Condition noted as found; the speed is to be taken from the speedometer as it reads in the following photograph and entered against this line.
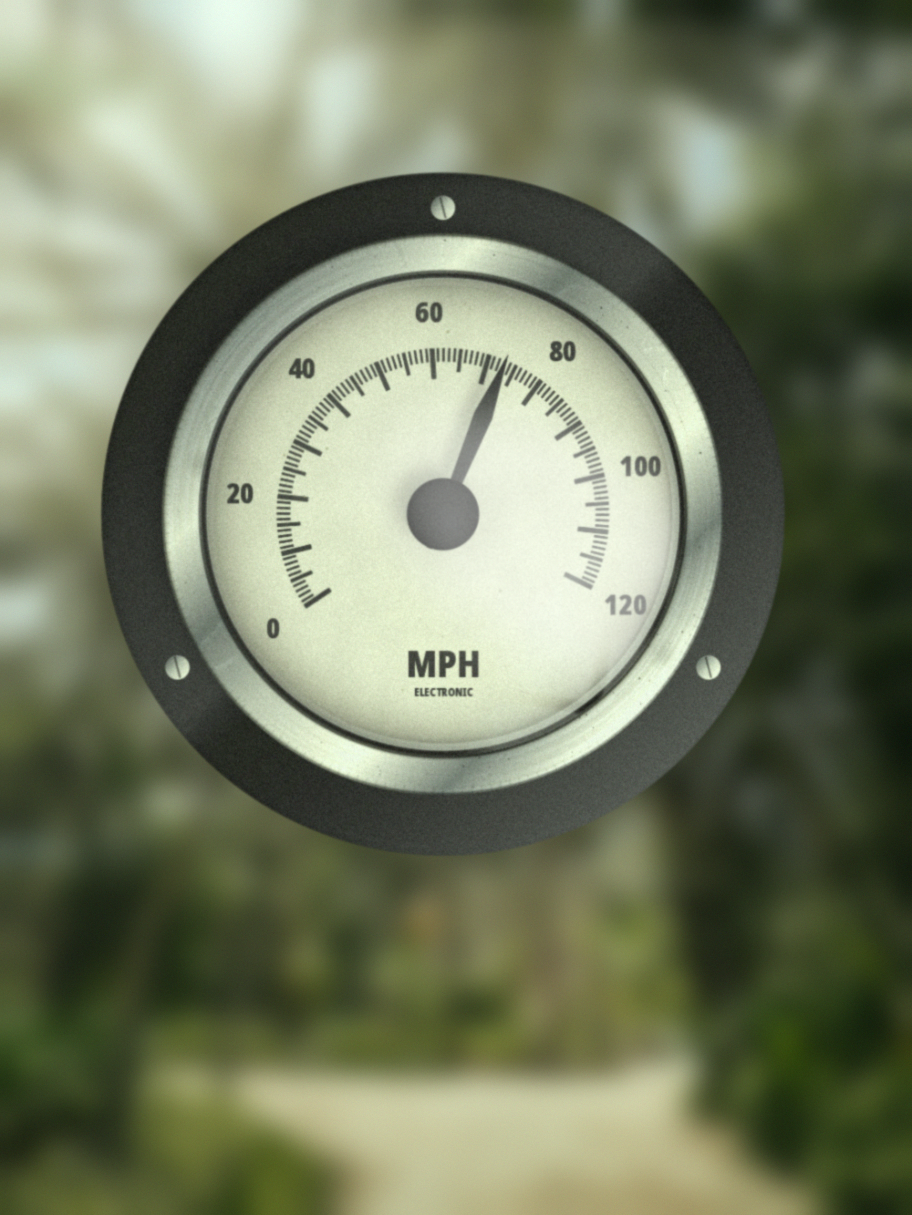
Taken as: 73 mph
